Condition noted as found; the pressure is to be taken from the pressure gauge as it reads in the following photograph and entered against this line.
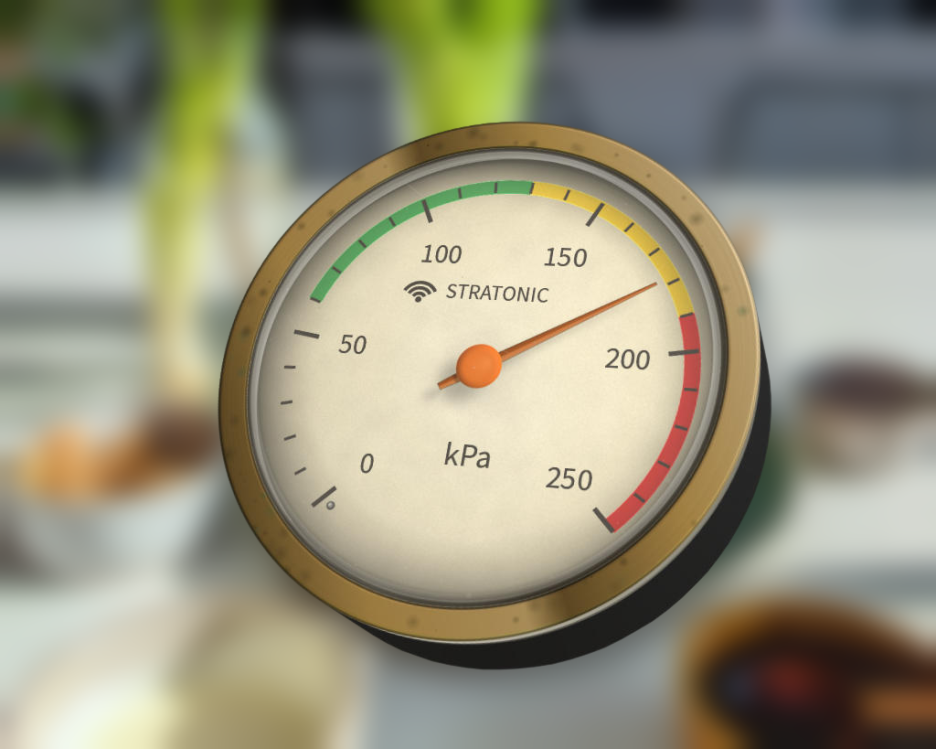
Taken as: 180 kPa
